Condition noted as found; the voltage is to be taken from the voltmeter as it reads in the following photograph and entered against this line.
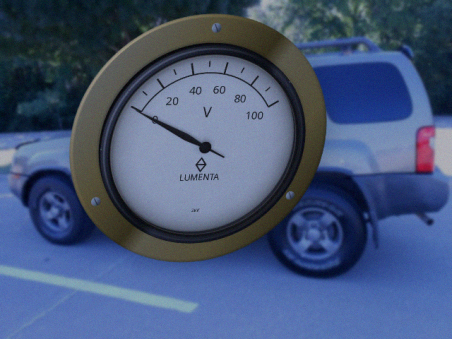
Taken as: 0 V
